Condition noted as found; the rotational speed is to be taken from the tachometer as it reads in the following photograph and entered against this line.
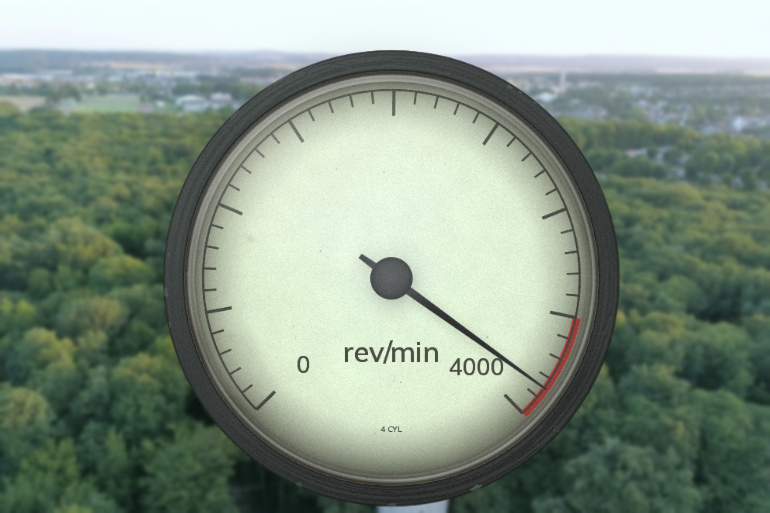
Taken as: 3850 rpm
